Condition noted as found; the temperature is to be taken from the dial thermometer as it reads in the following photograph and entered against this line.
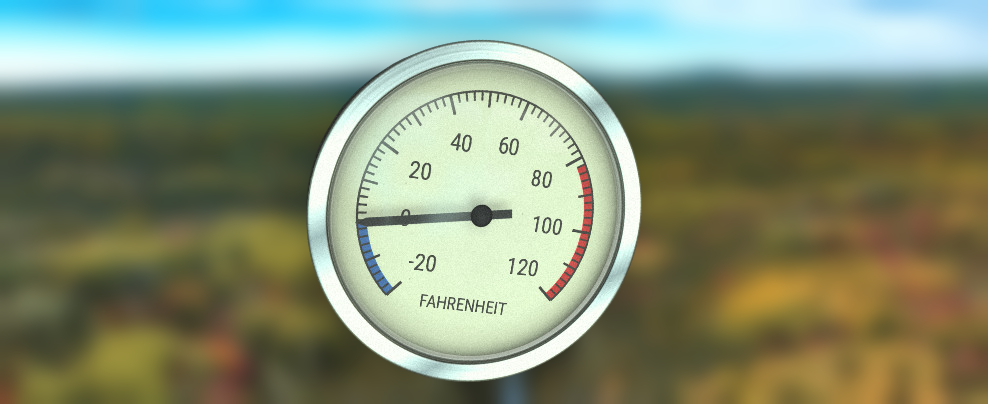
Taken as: 0 °F
